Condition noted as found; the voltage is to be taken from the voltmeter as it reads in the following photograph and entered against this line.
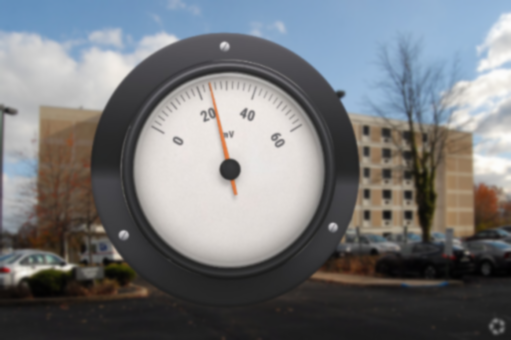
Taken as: 24 mV
